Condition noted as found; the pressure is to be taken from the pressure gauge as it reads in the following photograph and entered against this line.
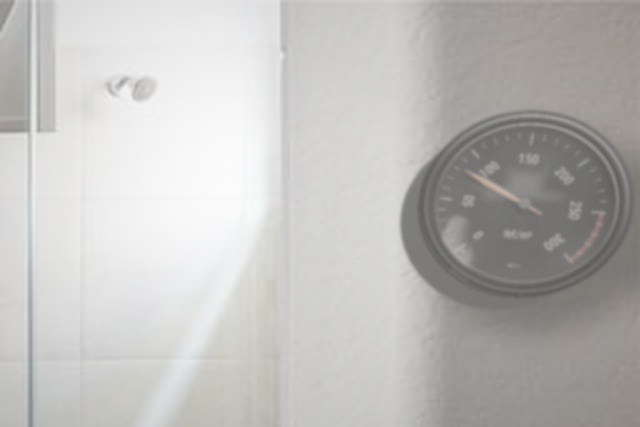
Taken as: 80 psi
